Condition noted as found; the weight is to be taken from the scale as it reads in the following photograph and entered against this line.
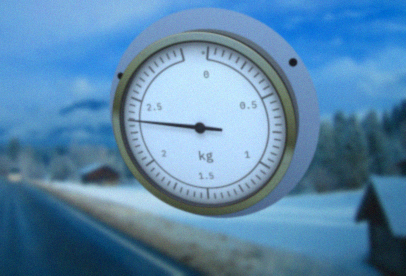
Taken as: 2.35 kg
